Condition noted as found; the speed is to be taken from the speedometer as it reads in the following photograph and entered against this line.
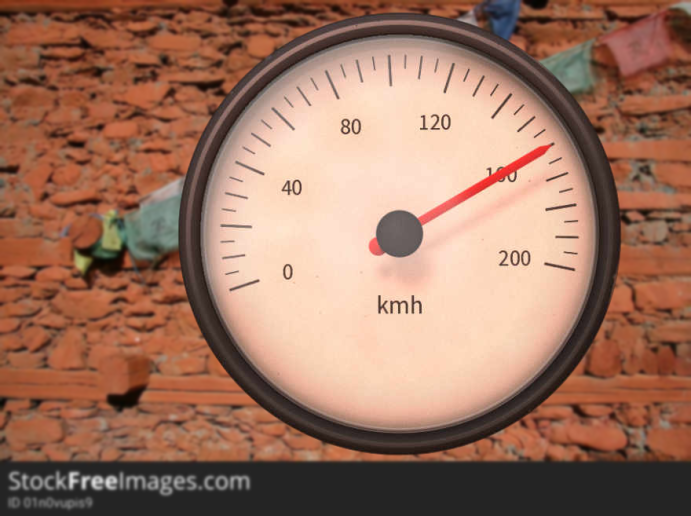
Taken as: 160 km/h
